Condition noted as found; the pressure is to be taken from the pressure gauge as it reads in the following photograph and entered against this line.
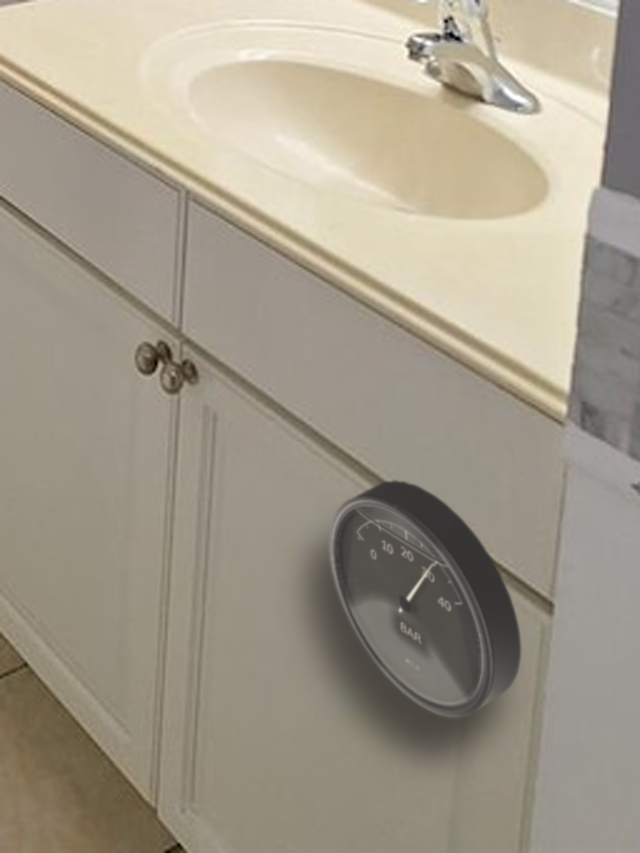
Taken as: 30 bar
